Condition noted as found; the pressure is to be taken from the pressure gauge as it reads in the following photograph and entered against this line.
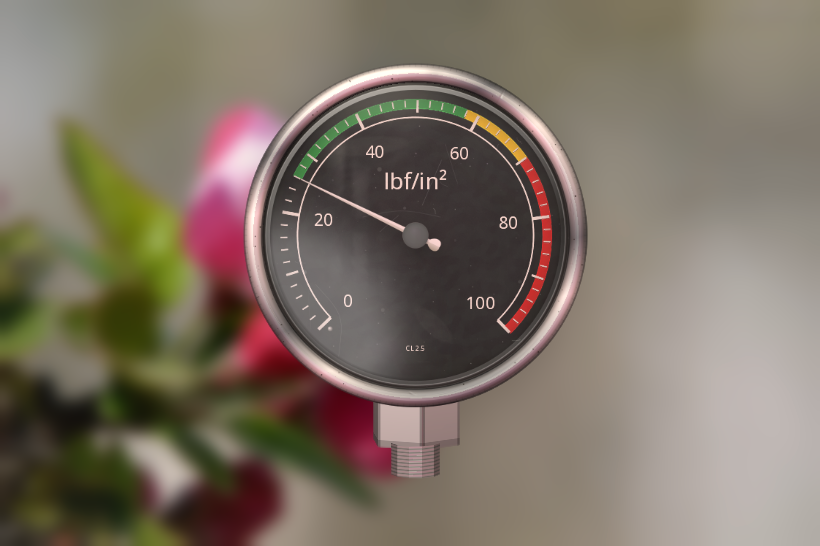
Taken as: 26 psi
